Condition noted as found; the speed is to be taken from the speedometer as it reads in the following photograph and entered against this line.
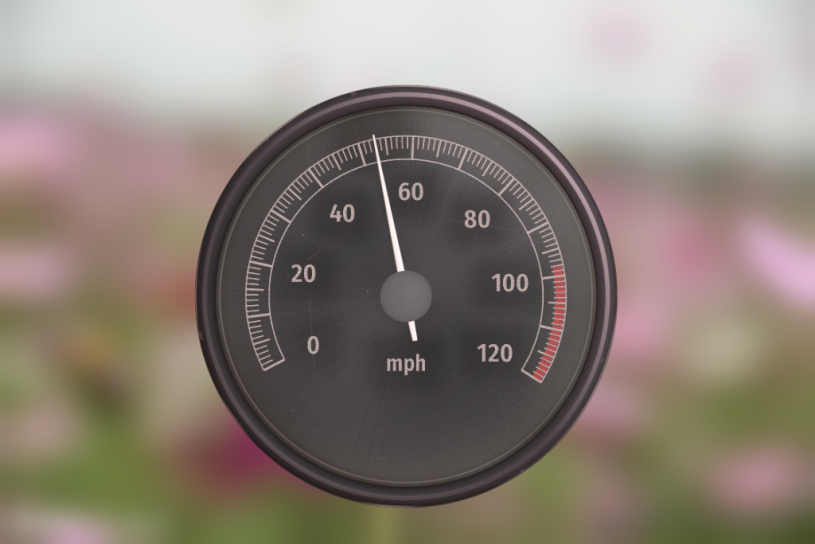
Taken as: 53 mph
